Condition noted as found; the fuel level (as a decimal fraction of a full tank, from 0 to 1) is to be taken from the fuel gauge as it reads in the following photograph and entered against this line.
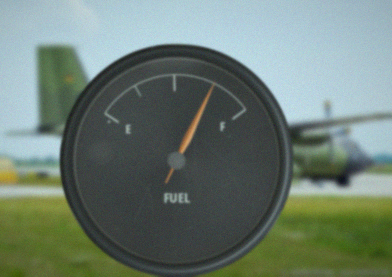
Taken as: 0.75
